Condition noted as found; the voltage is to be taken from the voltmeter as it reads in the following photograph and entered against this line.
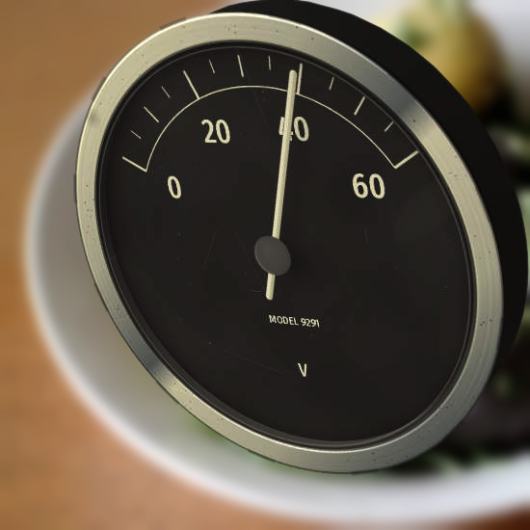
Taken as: 40 V
